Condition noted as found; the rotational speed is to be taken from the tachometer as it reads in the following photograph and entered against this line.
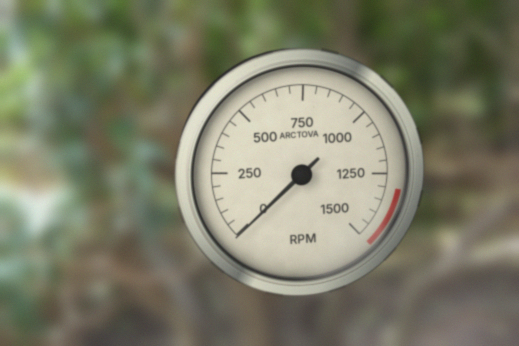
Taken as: 0 rpm
